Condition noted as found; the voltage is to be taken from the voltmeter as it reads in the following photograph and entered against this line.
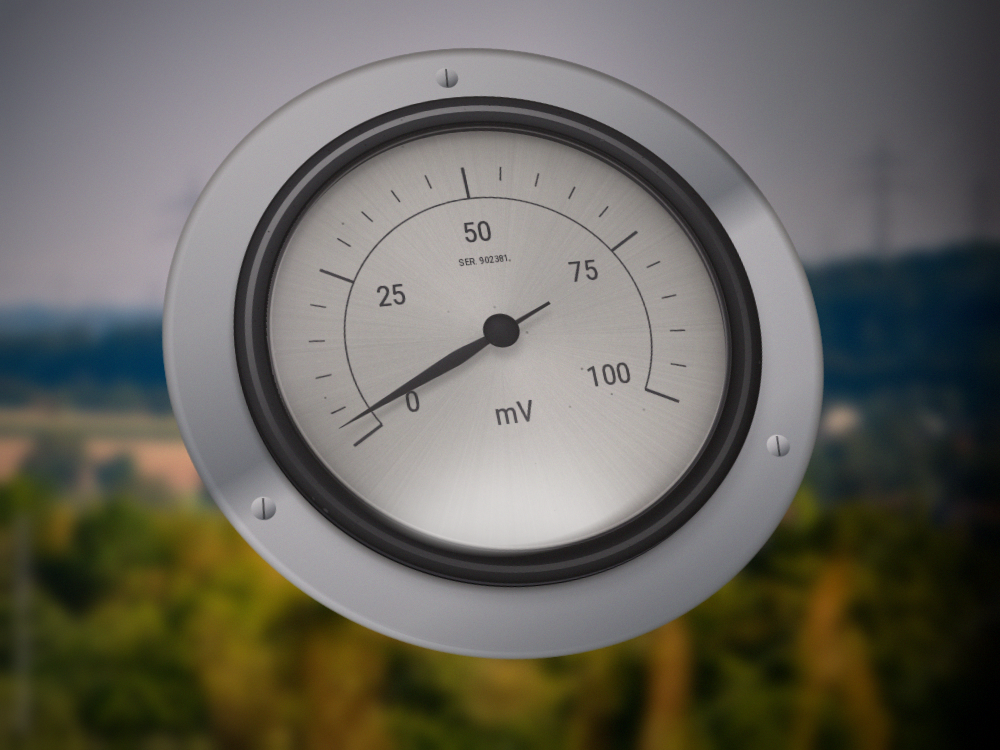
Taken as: 2.5 mV
